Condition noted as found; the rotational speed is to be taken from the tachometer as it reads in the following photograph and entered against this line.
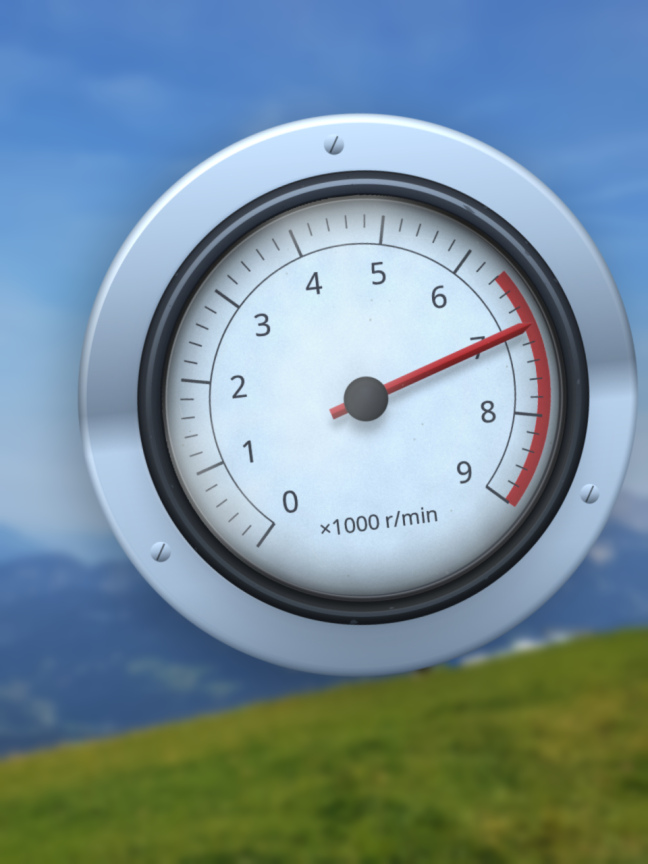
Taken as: 7000 rpm
